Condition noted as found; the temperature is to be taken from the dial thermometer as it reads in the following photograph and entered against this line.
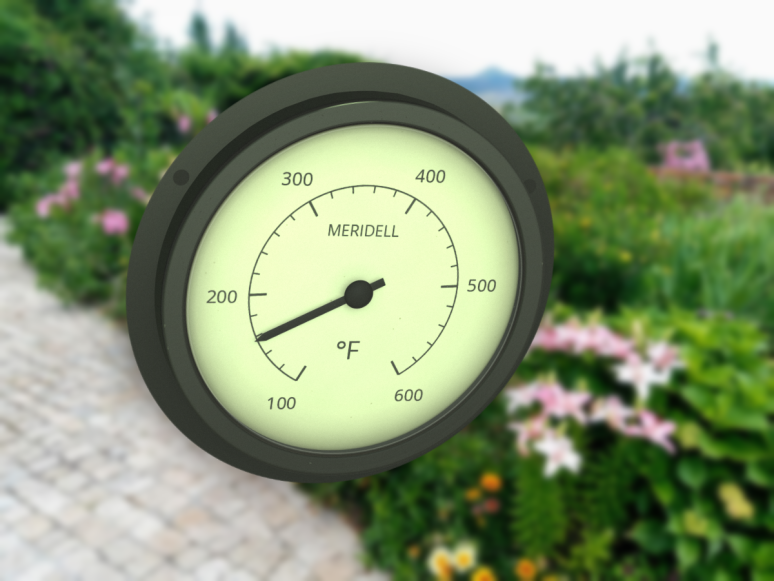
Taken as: 160 °F
